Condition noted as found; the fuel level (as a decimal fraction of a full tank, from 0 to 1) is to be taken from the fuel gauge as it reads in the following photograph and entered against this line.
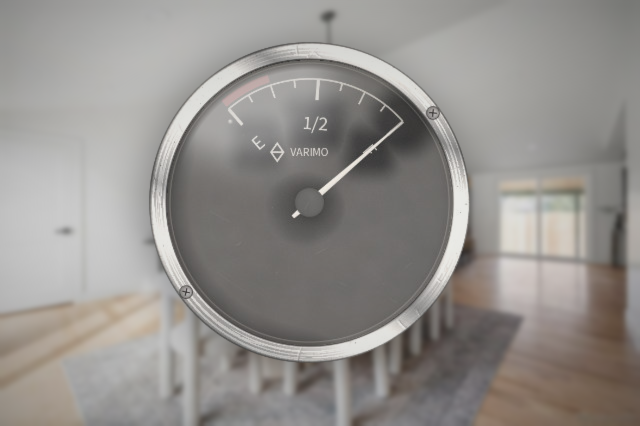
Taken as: 1
